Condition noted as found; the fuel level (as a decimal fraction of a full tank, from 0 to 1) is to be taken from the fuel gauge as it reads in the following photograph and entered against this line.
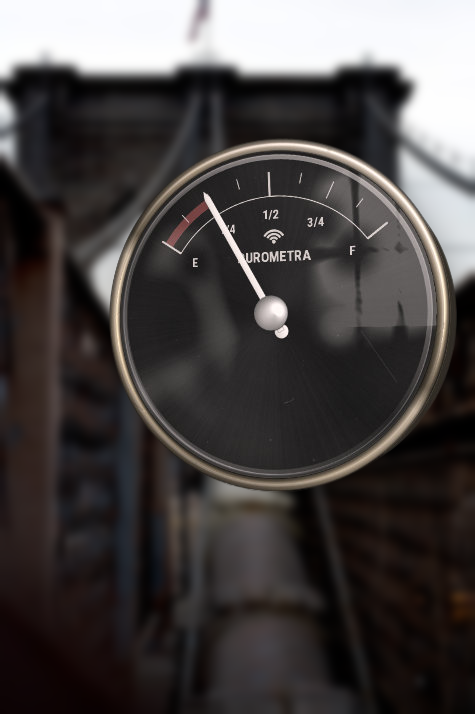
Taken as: 0.25
